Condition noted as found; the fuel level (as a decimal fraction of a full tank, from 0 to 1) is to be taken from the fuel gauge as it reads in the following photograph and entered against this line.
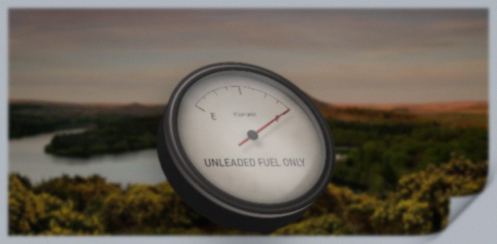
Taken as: 1
